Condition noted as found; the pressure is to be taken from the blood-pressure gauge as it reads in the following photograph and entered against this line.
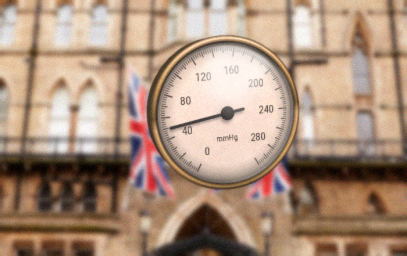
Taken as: 50 mmHg
